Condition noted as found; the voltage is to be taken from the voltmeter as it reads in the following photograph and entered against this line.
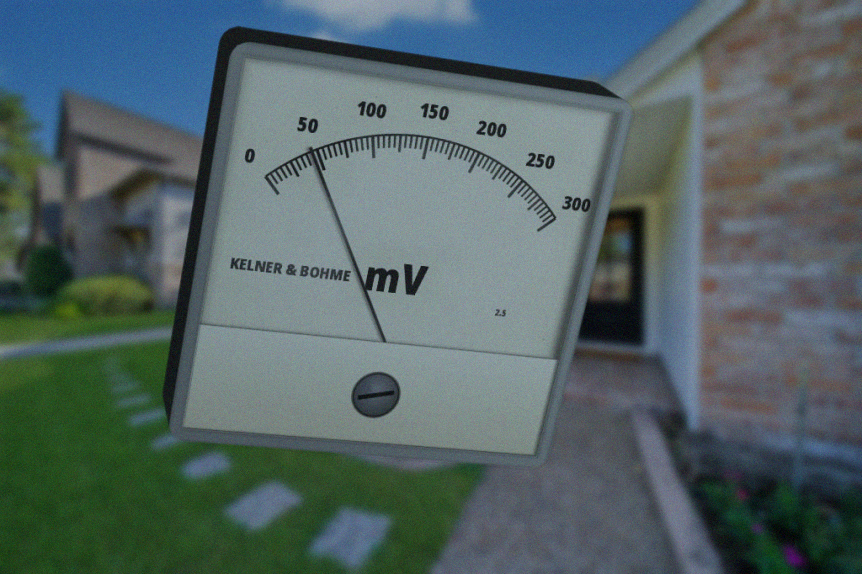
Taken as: 45 mV
